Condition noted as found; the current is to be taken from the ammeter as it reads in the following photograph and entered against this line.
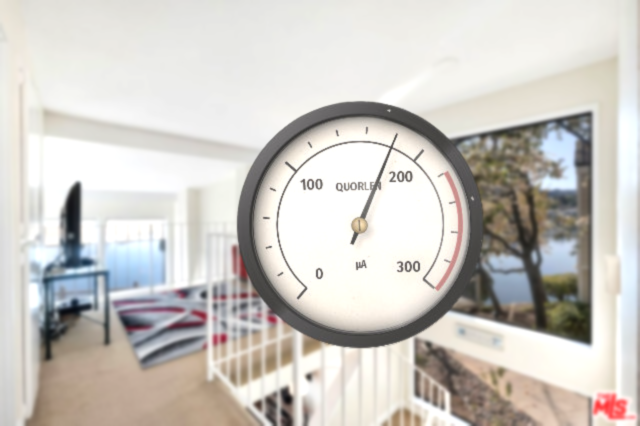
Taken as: 180 µA
